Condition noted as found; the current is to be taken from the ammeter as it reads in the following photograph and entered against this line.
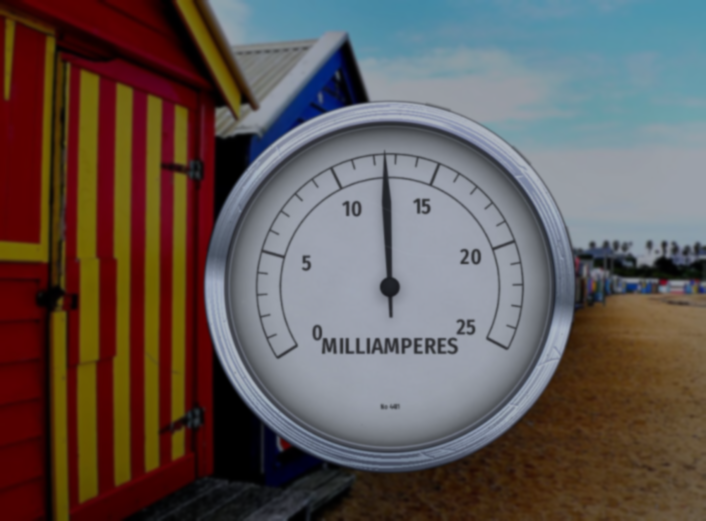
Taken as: 12.5 mA
